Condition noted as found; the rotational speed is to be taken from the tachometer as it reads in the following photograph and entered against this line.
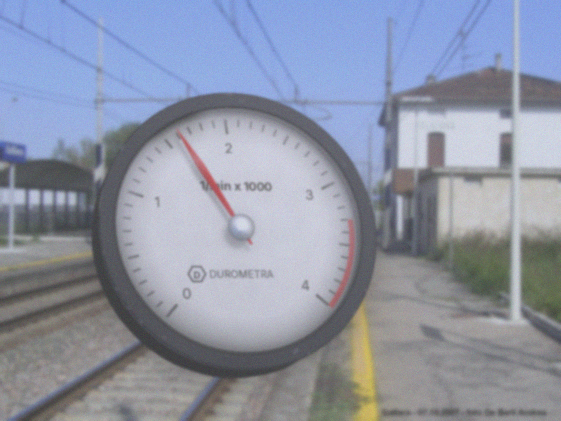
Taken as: 1600 rpm
